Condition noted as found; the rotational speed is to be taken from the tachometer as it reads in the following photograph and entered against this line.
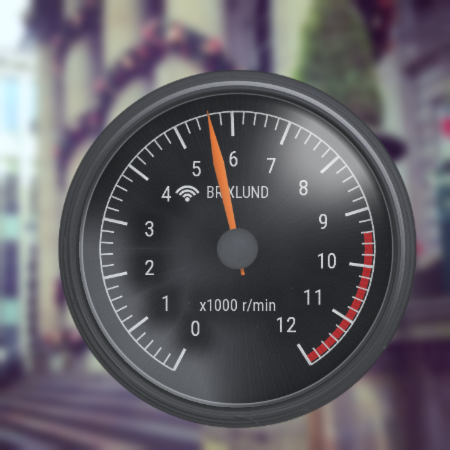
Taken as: 5600 rpm
